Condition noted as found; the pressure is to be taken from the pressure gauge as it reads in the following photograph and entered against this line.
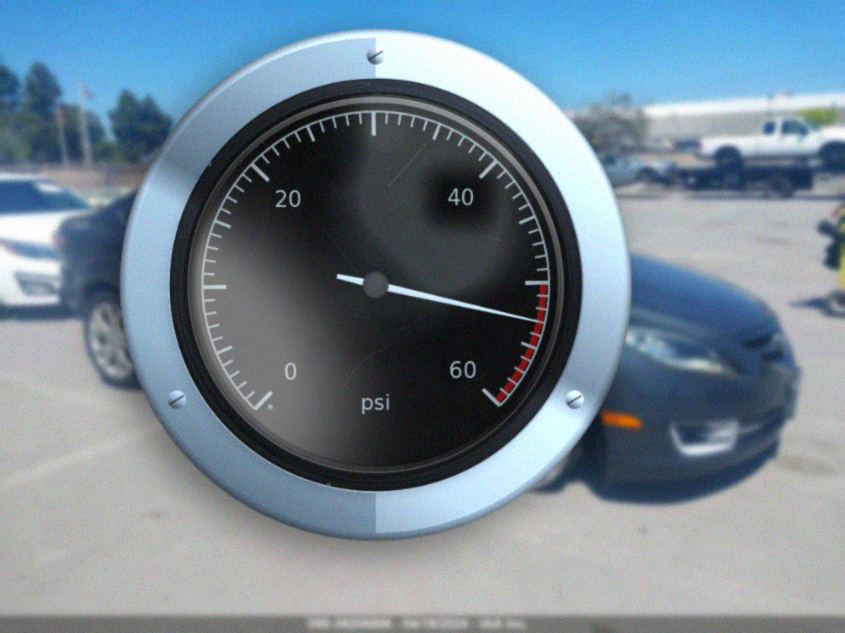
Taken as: 53 psi
